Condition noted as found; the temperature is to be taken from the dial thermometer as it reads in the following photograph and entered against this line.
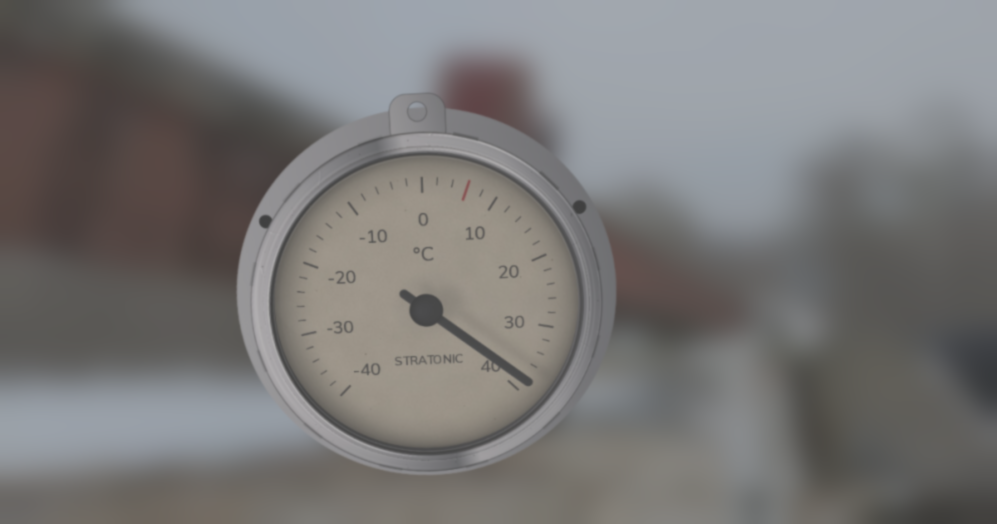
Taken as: 38 °C
